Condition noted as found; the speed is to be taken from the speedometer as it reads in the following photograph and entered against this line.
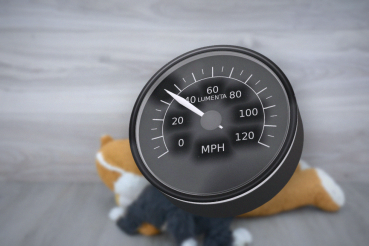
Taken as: 35 mph
